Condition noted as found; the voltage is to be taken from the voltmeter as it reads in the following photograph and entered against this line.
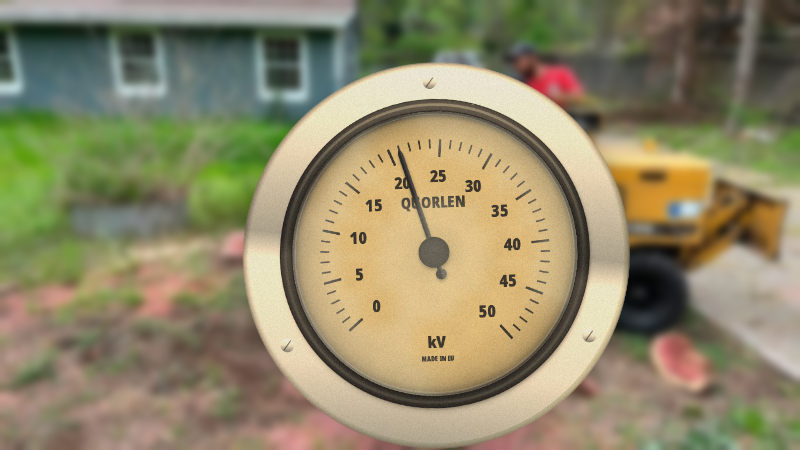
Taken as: 21 kV
